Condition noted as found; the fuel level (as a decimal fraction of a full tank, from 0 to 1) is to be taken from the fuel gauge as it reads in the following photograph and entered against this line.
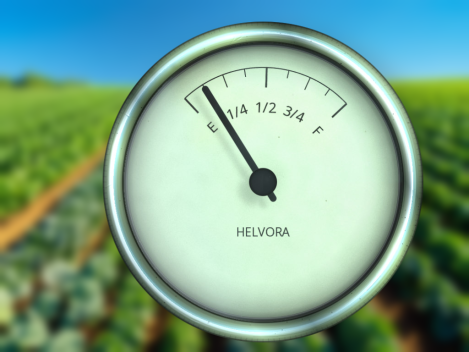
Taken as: 0.125
